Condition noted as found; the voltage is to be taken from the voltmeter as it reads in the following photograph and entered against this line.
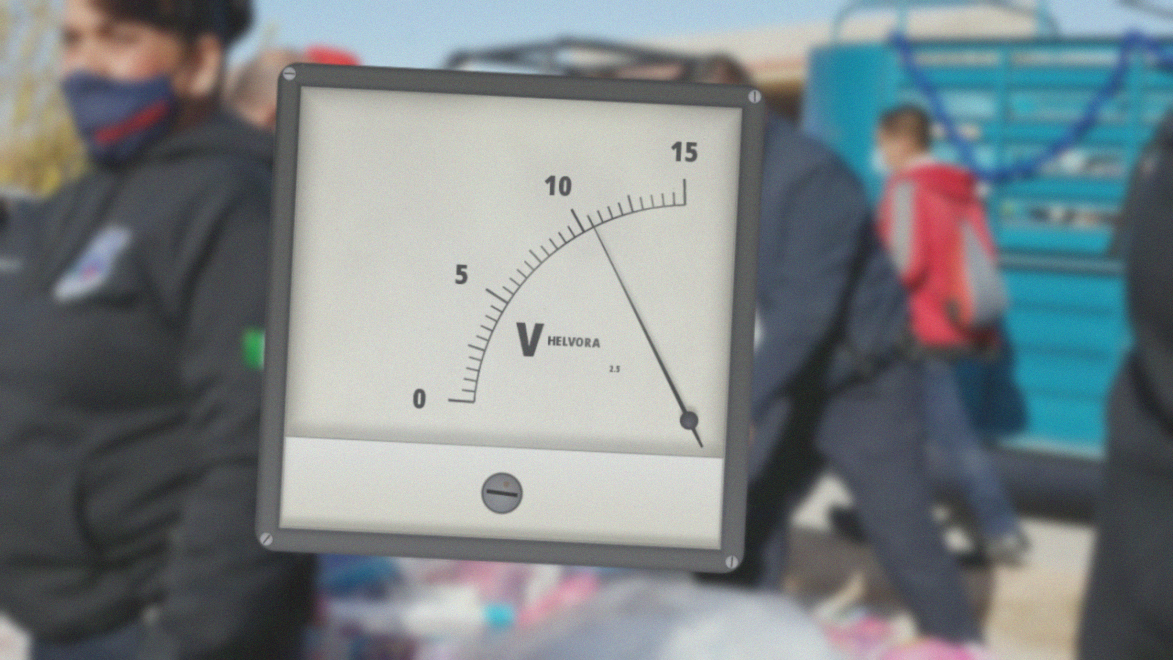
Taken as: 10.5 V
